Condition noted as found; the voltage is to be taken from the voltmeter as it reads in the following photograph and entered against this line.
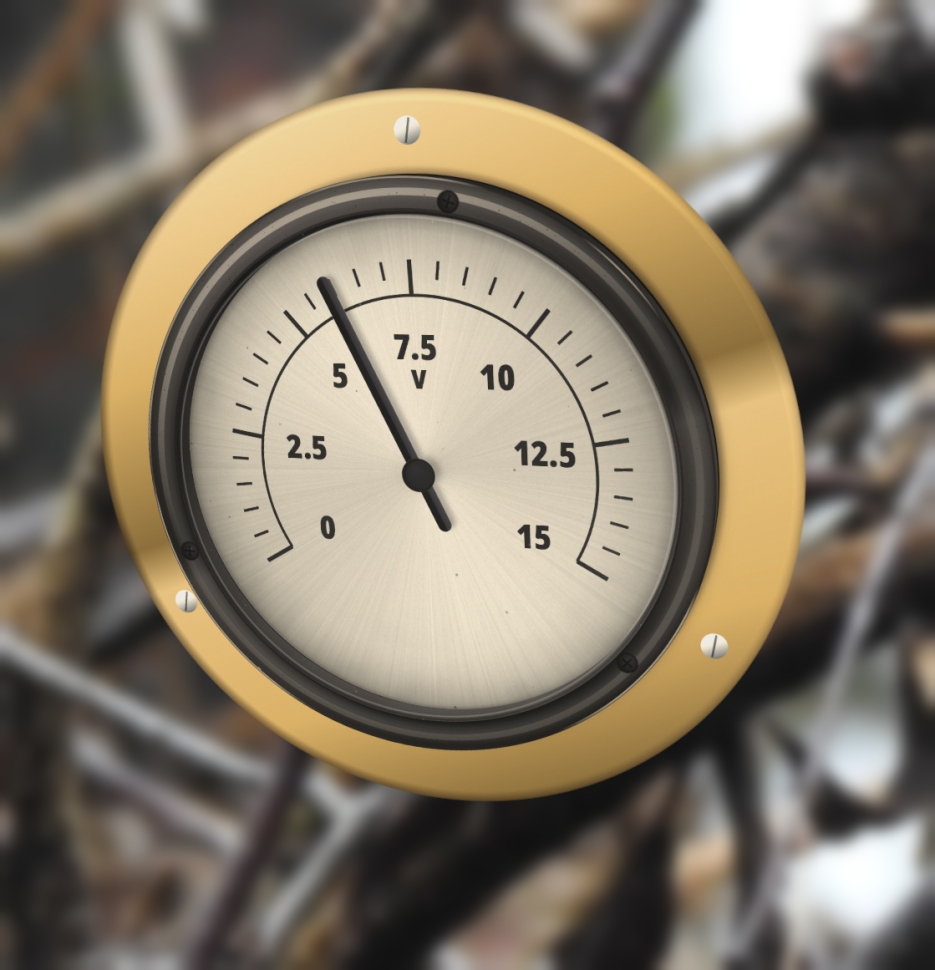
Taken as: 6 V
